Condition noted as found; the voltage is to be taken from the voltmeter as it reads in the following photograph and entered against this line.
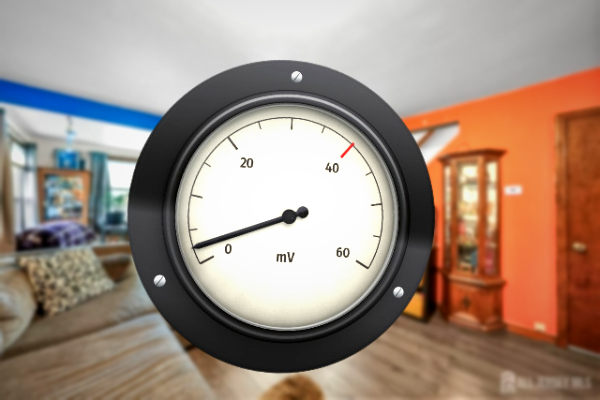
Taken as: 2.5 mV
